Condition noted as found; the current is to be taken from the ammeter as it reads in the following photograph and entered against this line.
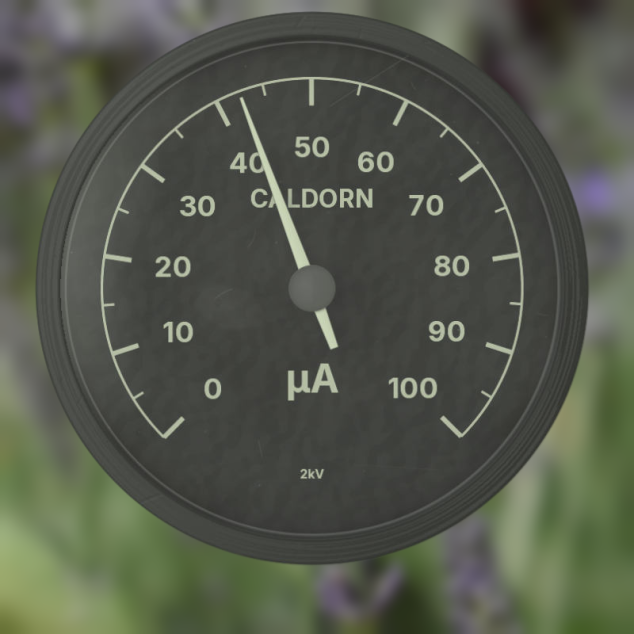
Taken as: 42.5 µA
